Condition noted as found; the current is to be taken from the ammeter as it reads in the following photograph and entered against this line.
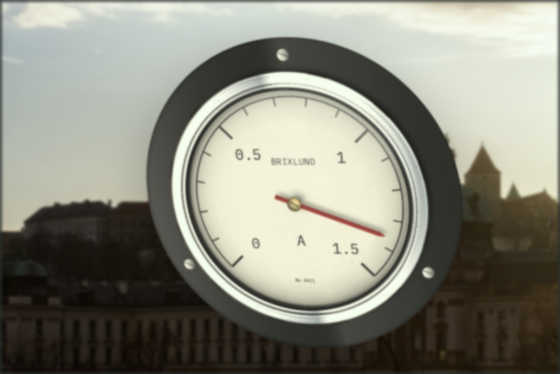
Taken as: 1.35 A
